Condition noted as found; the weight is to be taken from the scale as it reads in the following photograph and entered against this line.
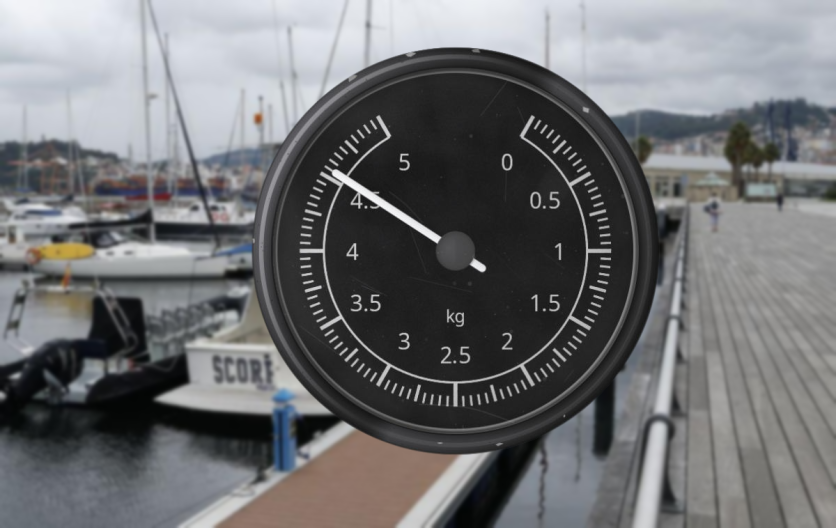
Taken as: 4.55 kg
